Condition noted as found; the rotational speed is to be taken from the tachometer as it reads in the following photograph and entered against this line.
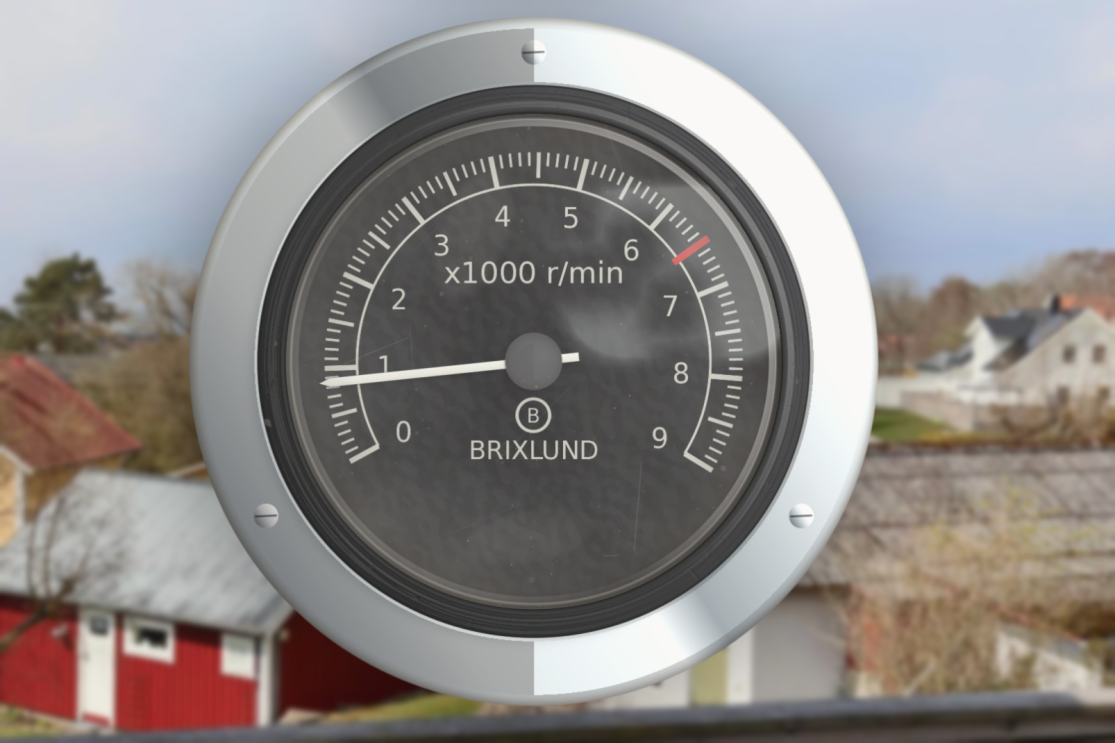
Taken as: 850 rpm
